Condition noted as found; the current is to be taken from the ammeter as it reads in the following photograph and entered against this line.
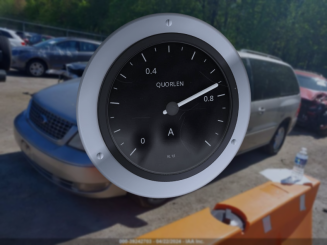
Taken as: 0.75 A
